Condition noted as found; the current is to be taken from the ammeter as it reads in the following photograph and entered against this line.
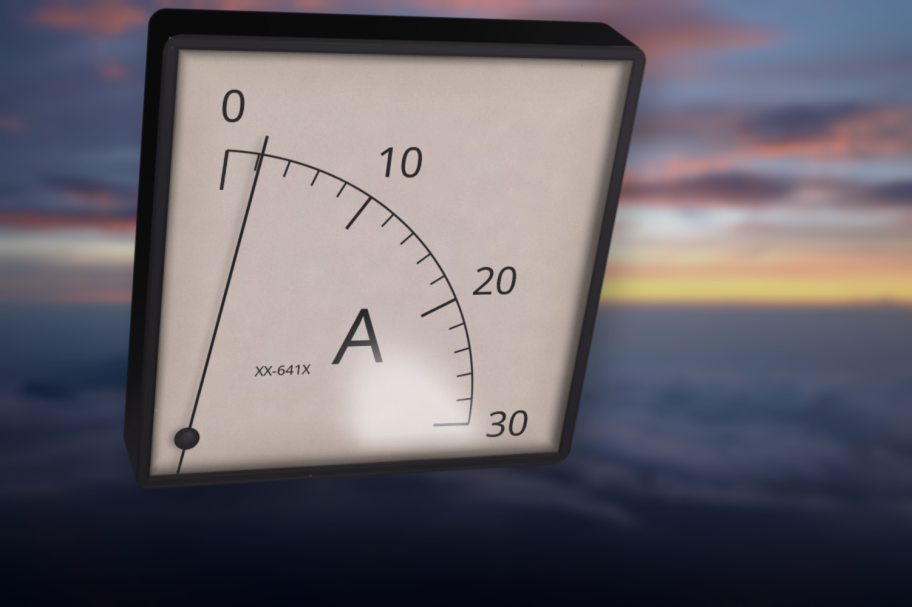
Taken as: 2 A
